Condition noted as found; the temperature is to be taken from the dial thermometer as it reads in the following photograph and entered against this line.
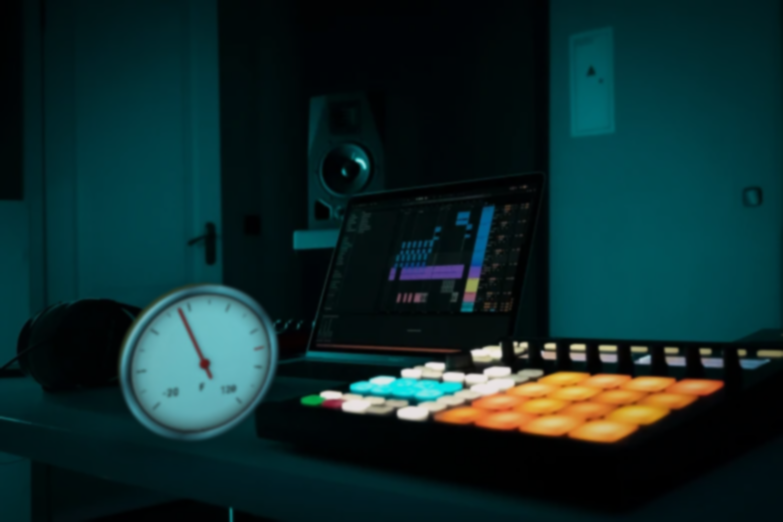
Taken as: 35 °F
